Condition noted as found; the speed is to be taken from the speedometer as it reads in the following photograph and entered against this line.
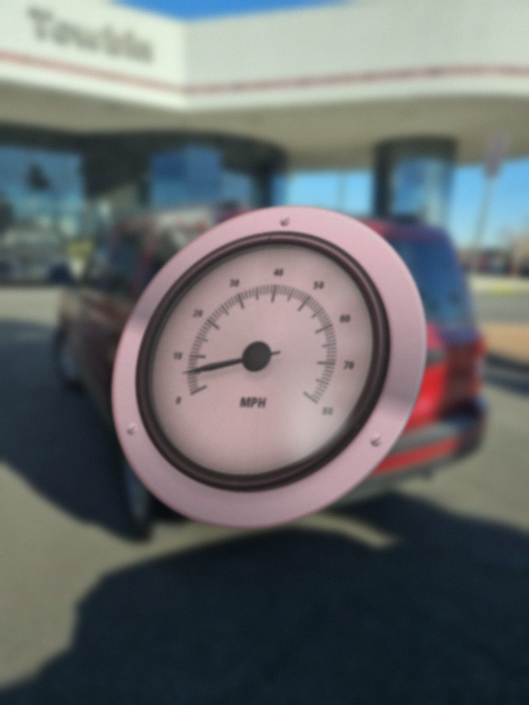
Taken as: 5 mph
